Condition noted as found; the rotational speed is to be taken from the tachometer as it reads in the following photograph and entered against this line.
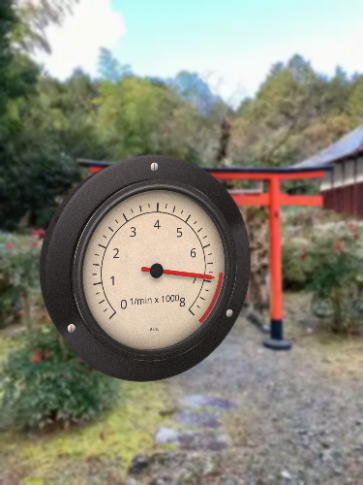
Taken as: 6875 rpm
